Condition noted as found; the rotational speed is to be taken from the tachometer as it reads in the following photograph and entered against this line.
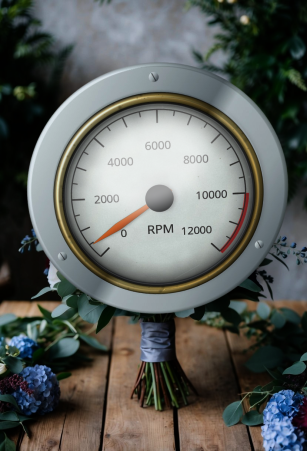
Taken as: 500 rpm
